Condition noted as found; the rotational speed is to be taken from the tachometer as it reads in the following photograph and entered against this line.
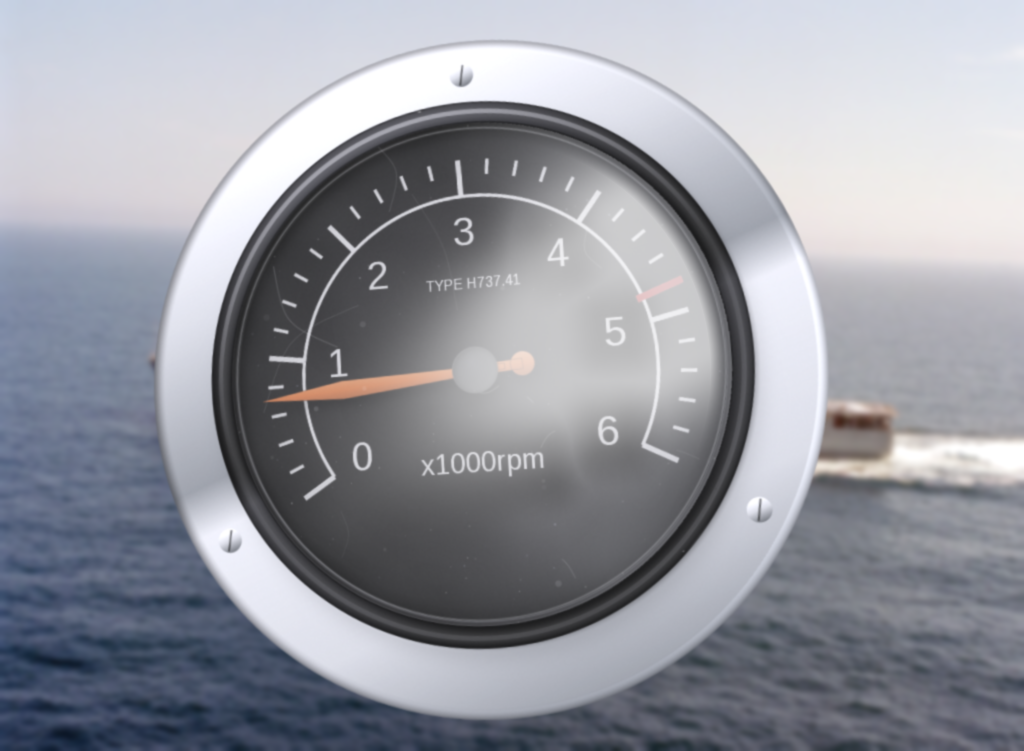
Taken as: 700 rpm
